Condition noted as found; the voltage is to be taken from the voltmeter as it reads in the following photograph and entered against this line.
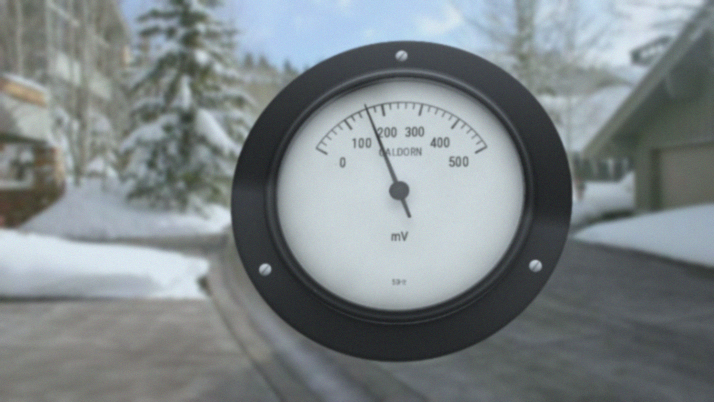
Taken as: 160 mV
